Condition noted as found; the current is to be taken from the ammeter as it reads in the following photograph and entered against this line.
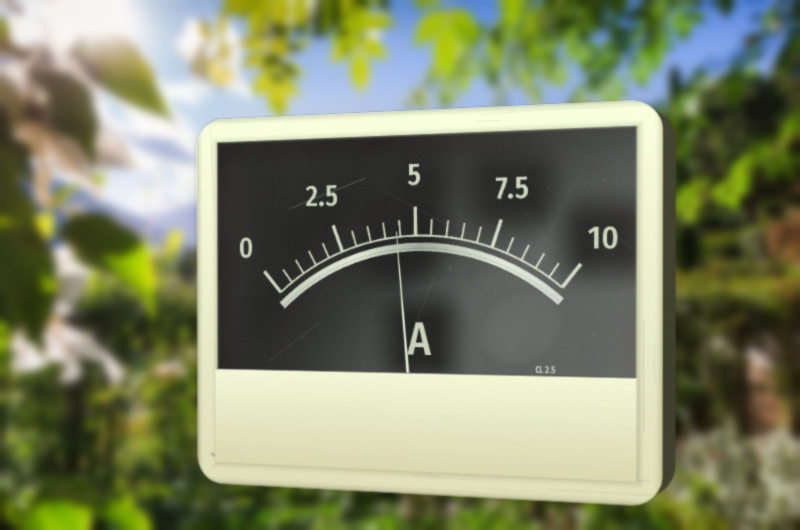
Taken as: 4.5 A
